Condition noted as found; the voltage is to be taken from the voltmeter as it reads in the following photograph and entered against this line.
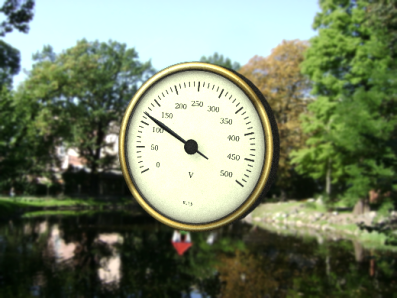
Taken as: 120 V
